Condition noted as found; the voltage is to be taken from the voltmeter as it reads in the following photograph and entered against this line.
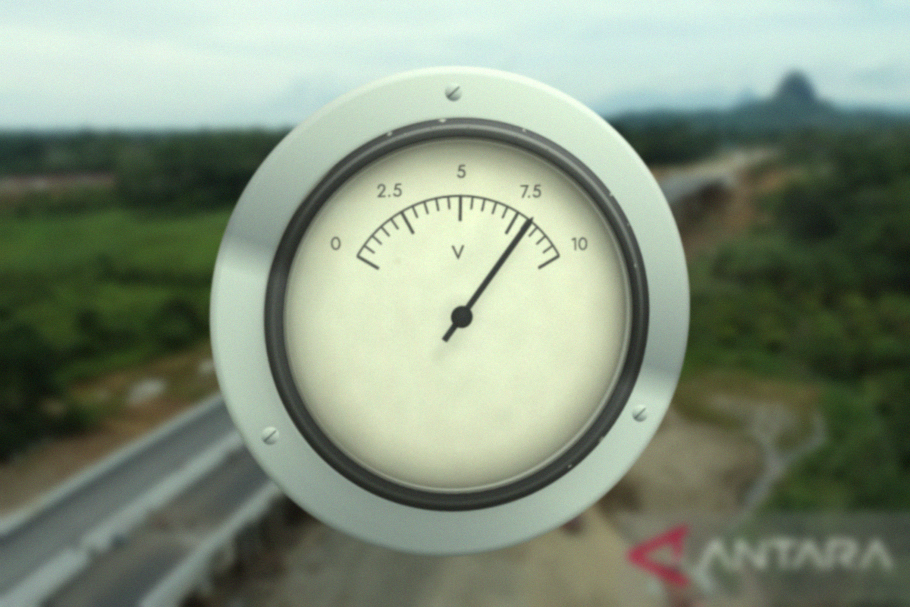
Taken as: 8 V
